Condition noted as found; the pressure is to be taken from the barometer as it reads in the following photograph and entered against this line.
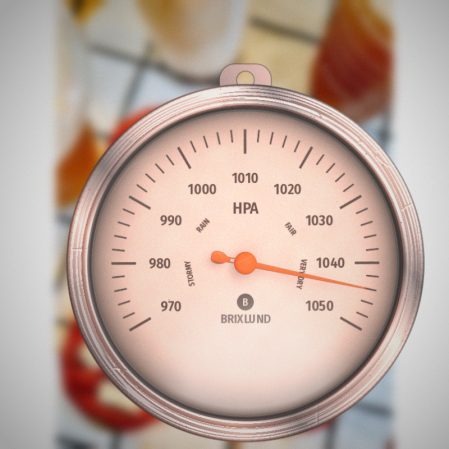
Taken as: 1044 hPa
